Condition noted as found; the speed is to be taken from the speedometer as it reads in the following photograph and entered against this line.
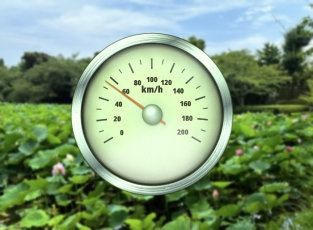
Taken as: 55 km/h
